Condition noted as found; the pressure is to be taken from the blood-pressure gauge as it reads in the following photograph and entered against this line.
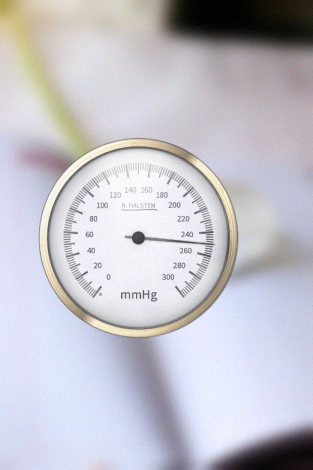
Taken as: 250 mmHg
